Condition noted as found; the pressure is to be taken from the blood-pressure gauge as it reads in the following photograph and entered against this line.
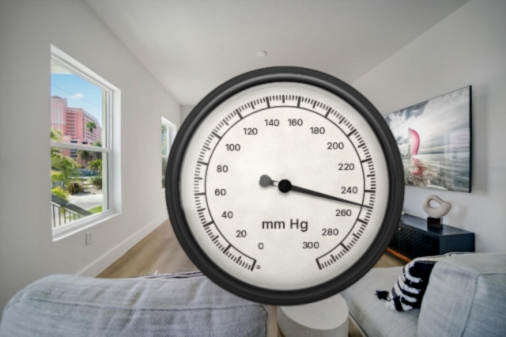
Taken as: 250 mmHg
